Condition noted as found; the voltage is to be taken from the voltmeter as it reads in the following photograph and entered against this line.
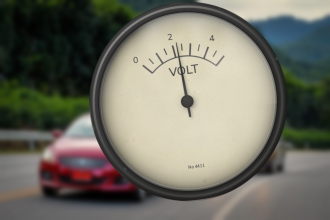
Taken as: 2.25 V
